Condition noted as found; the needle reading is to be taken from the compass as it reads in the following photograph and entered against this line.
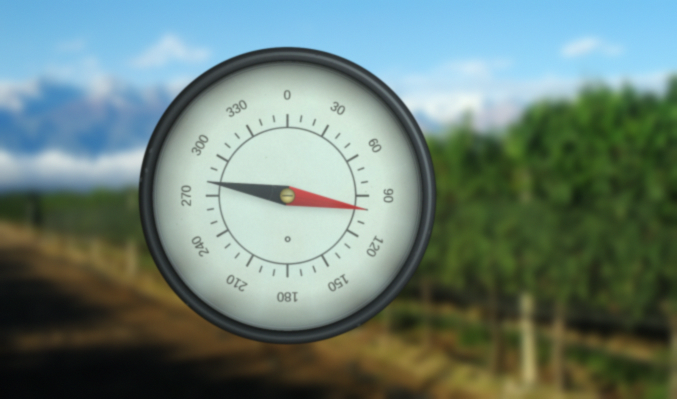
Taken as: 100 °
